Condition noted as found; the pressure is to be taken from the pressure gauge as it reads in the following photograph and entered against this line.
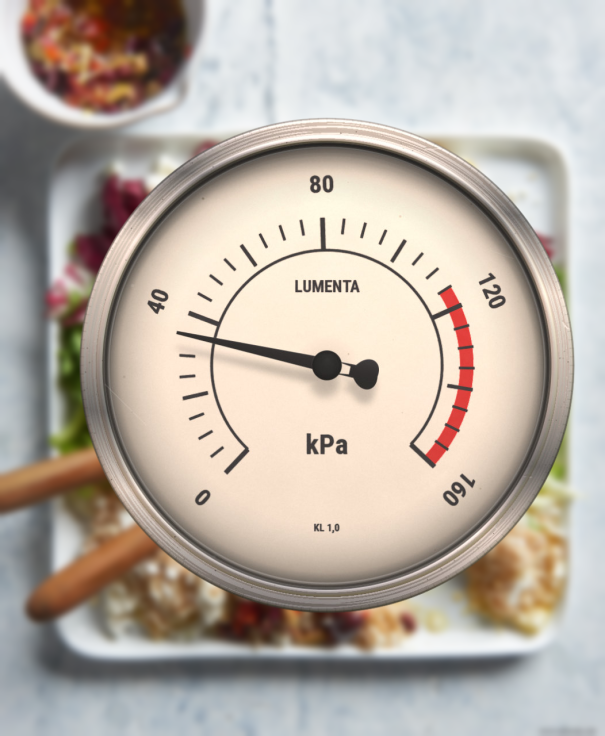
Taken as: 35 kPa
